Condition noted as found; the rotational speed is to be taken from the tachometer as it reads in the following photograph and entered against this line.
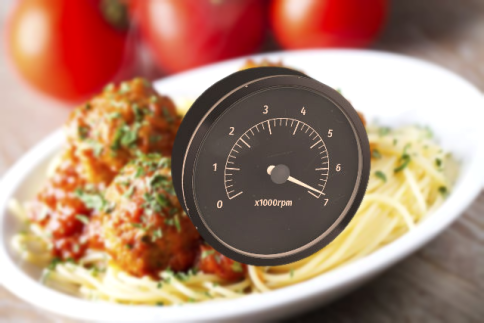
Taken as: 6800 rpm
